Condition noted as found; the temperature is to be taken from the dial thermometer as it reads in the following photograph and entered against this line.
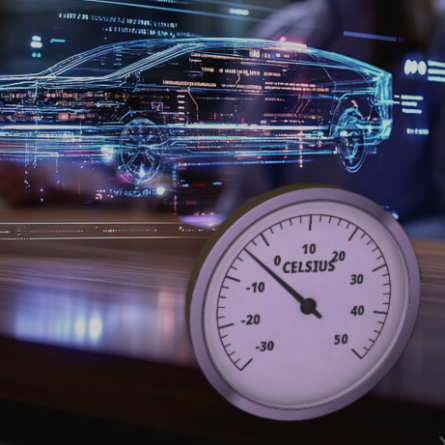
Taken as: -4 °C
